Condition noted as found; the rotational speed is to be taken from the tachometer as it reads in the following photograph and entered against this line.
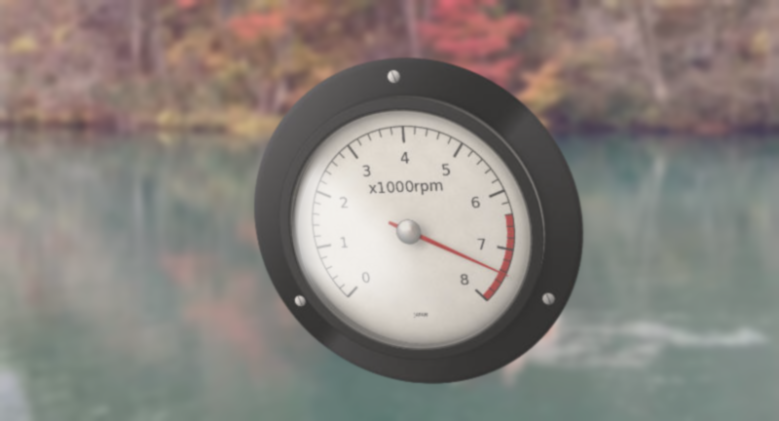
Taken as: 7400 rpm
